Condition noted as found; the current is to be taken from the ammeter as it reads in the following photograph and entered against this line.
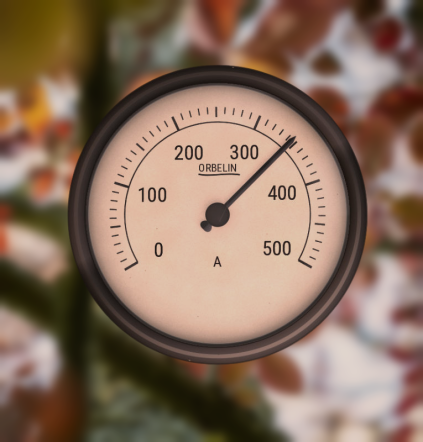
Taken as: 345 A
